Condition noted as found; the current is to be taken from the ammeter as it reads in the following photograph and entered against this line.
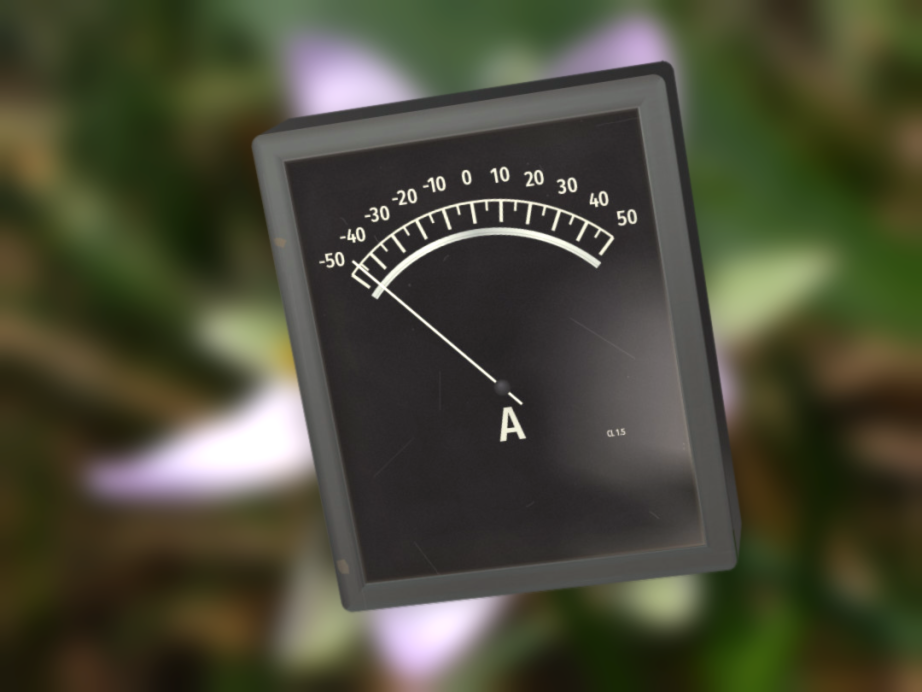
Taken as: -45 A
